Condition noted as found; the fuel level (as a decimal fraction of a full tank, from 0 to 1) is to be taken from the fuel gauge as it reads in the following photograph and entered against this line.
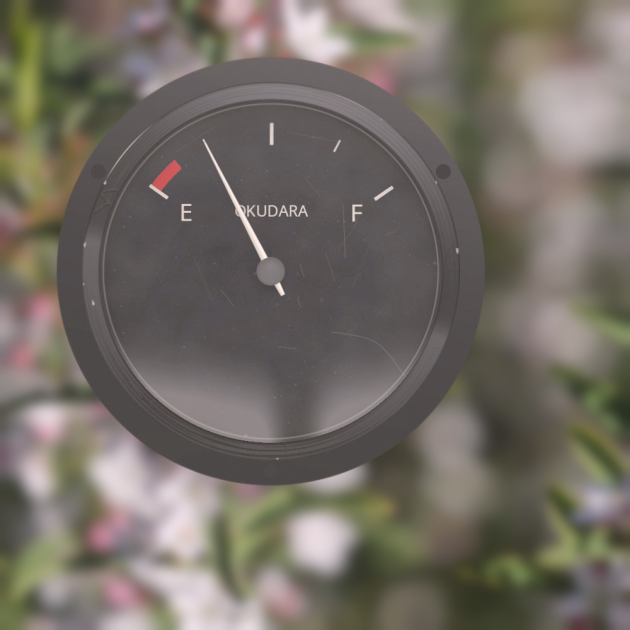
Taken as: 0.25
